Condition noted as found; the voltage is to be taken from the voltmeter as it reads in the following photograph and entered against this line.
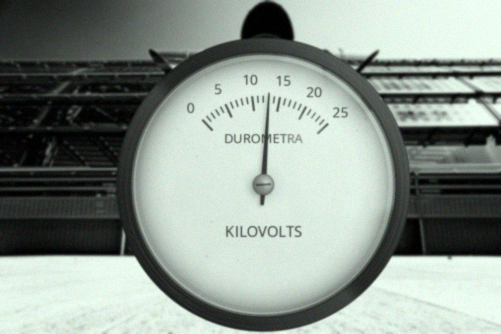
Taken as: 13 kV
